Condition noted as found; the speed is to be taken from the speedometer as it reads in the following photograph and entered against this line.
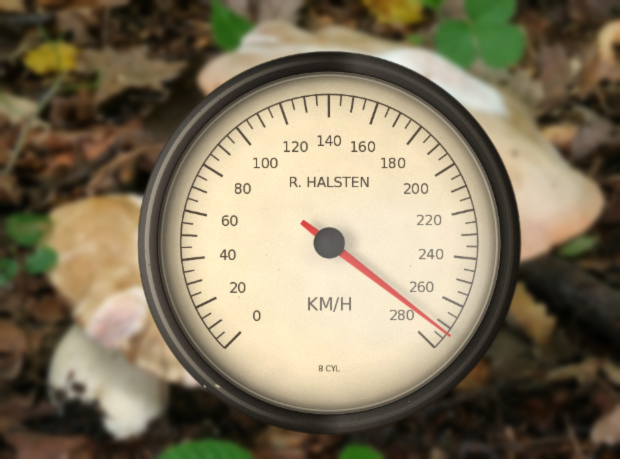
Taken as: 272.5 km/h
